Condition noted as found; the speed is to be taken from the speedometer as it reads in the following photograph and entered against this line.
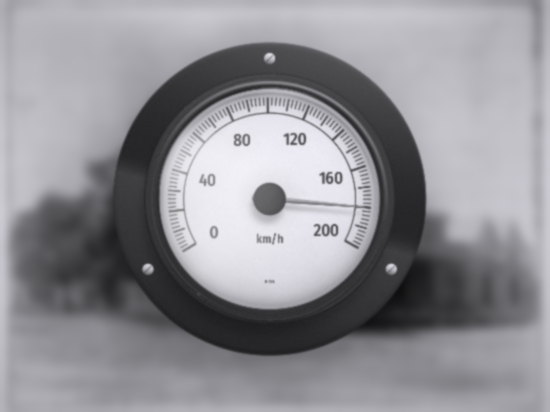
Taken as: 180 km/h
